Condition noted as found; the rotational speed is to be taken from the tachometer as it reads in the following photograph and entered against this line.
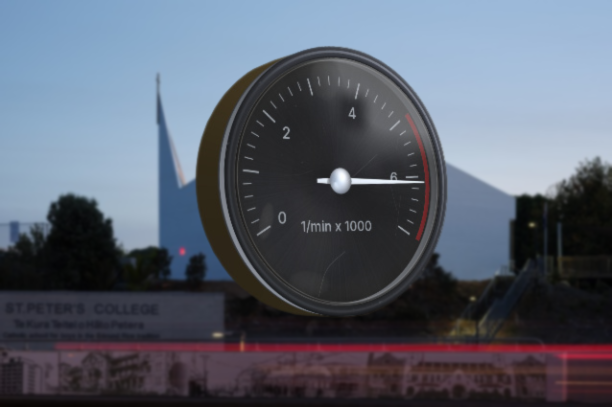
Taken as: 6100 rpm
